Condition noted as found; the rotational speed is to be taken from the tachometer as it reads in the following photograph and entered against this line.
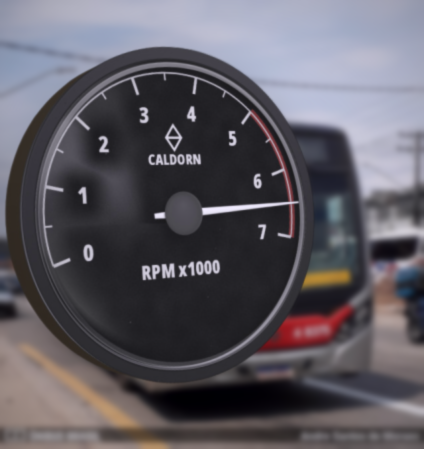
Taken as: 6500 rpm
